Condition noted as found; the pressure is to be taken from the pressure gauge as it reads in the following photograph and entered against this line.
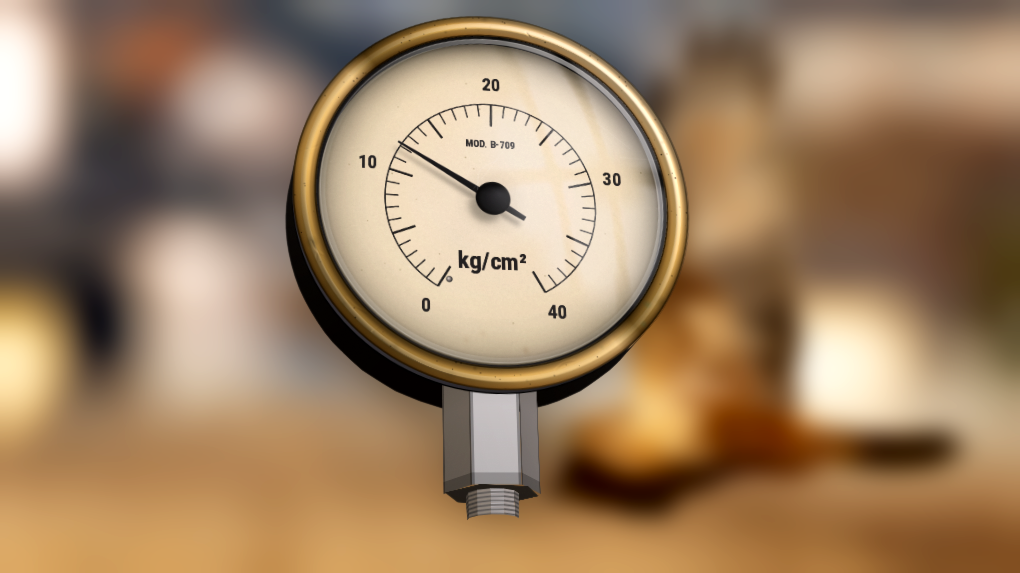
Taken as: 12 kg/cm²
